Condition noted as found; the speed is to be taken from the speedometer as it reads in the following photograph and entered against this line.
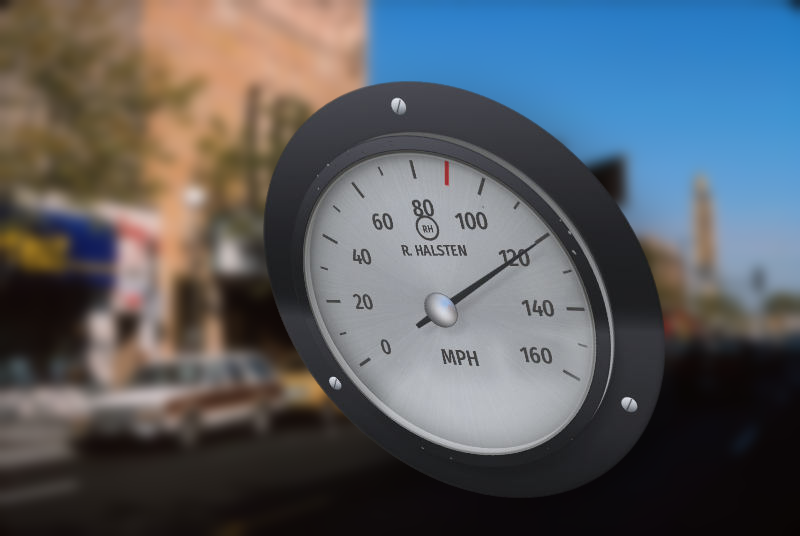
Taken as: 120 mph
